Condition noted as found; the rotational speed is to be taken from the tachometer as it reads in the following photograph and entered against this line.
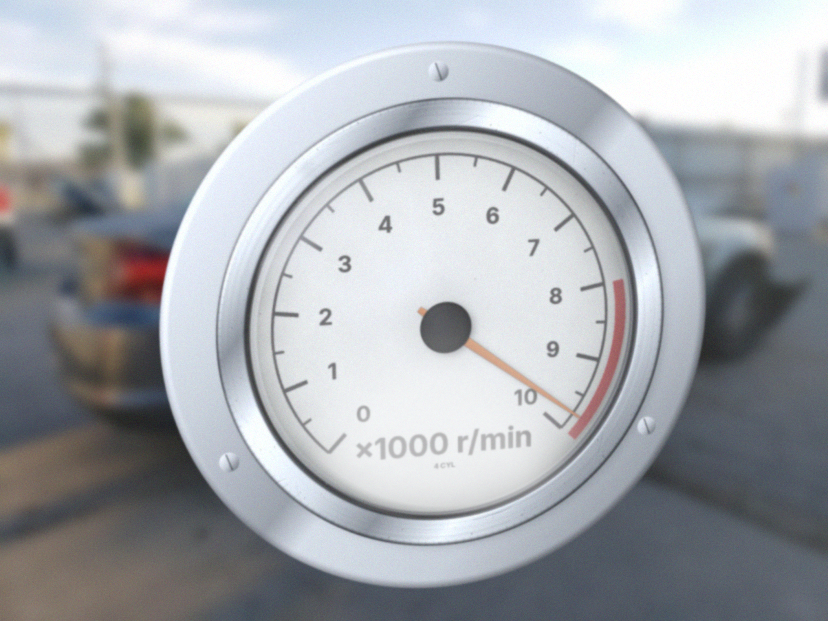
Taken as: 9750 rpm
